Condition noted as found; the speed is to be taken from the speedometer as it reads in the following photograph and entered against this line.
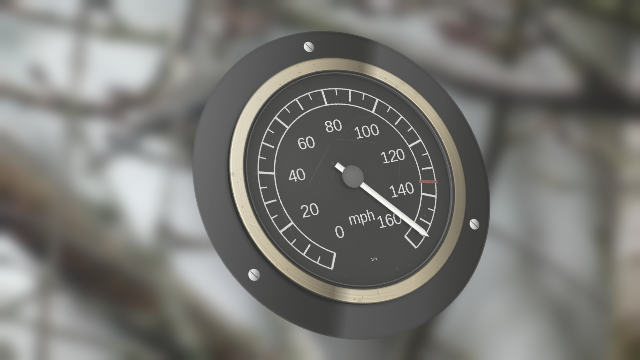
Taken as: 155 mph
